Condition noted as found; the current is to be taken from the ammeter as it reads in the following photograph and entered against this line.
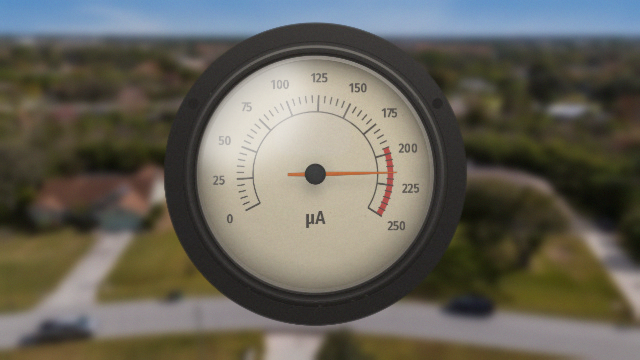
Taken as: 215 µA
